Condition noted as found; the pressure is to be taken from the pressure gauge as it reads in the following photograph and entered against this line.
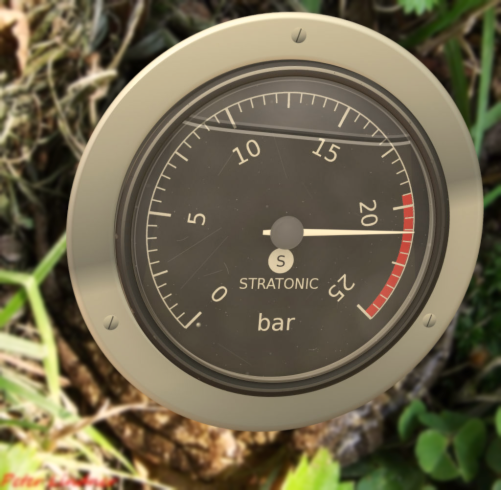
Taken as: 21 bar
